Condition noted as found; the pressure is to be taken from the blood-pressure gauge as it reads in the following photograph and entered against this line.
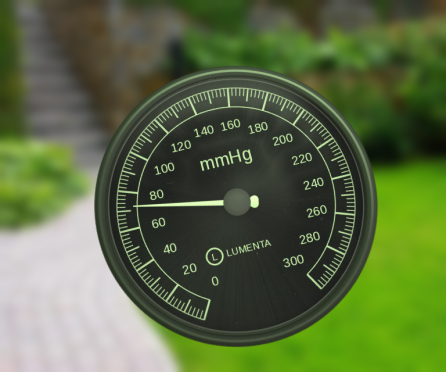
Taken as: 72 mmHg
